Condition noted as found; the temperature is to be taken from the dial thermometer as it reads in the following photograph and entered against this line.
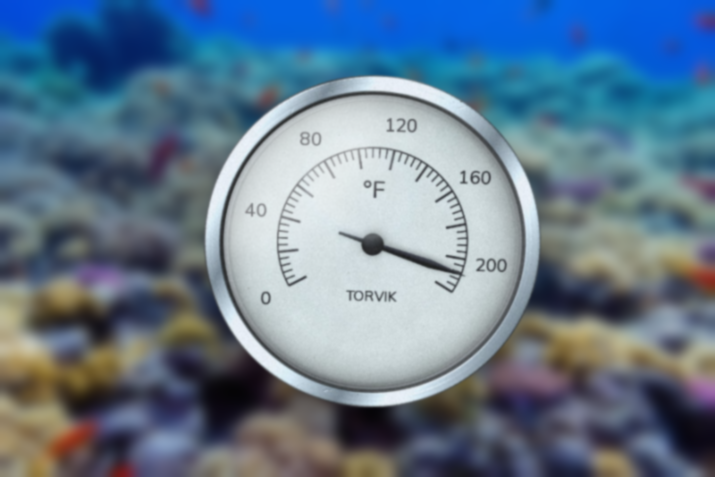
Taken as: 208 °F
